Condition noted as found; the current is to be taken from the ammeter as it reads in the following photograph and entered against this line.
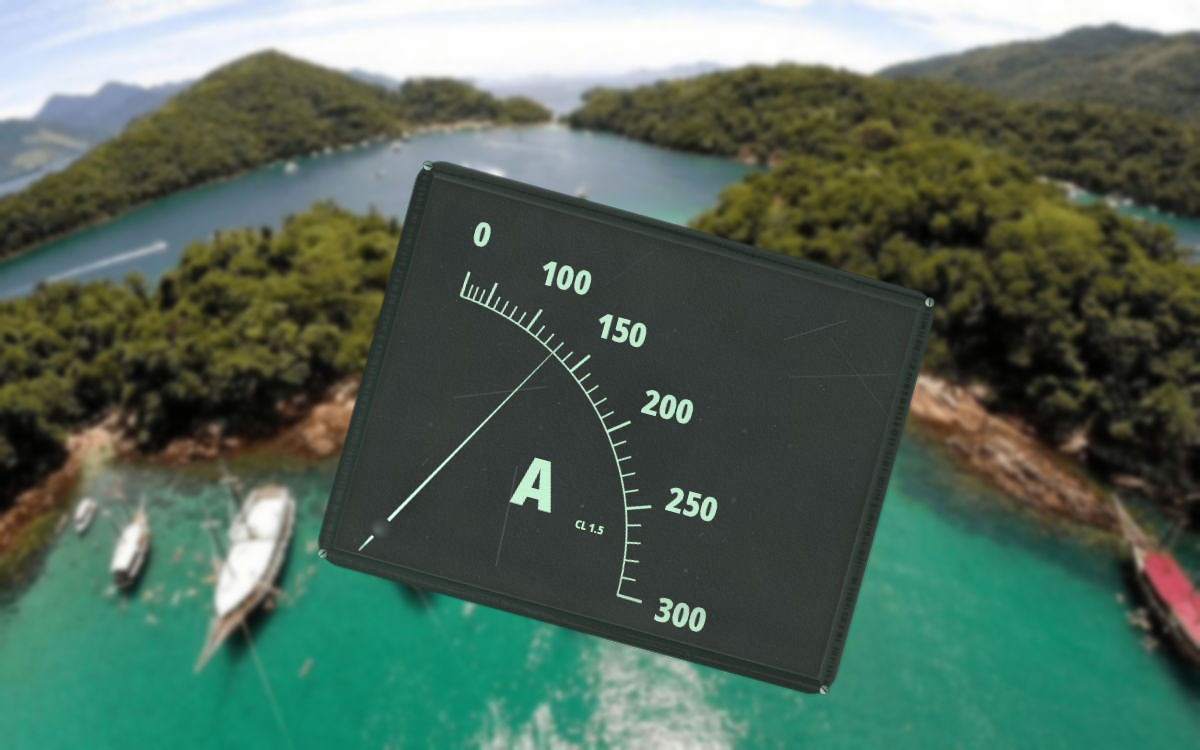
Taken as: 130 A
